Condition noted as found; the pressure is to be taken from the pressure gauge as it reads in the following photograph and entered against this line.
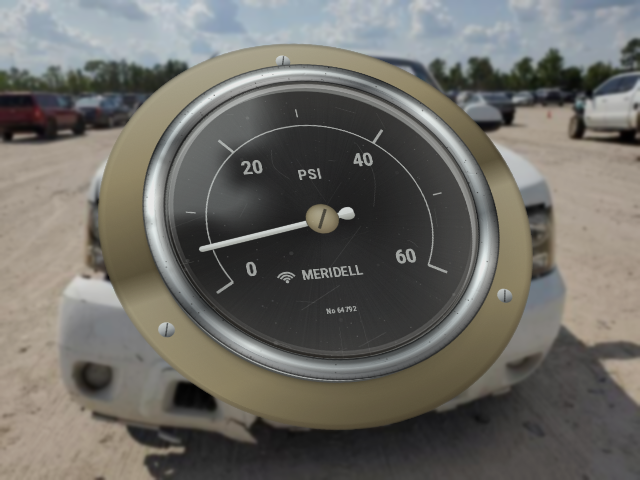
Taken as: 5 psi
